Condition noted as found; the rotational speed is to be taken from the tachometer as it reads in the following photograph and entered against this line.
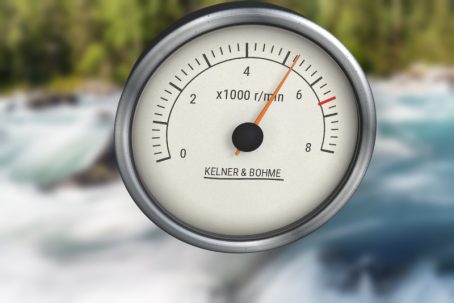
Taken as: 5200 rpm
